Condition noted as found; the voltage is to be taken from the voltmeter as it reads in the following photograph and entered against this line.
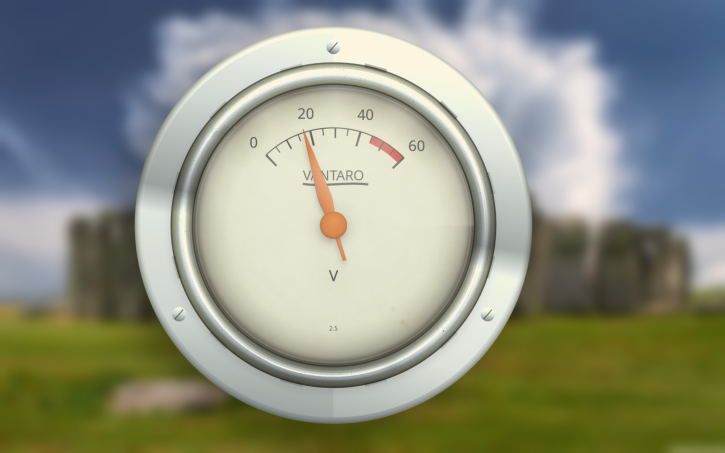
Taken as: 17.5 V
